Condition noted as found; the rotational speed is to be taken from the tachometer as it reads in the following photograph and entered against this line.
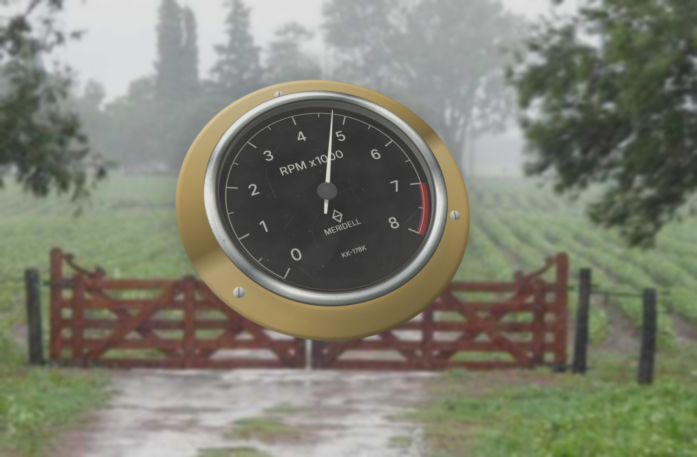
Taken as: 4750 rpm
